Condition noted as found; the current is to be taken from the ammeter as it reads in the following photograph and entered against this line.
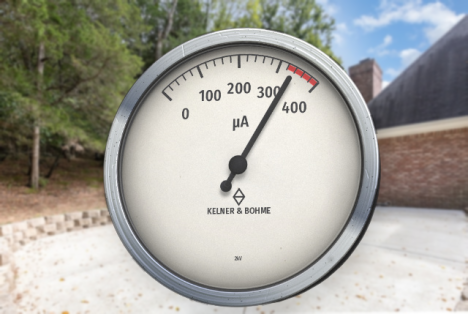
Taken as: 340 µA
